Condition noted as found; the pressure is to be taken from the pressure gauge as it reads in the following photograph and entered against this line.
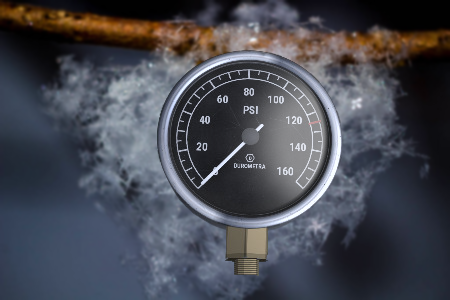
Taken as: 0 psi
